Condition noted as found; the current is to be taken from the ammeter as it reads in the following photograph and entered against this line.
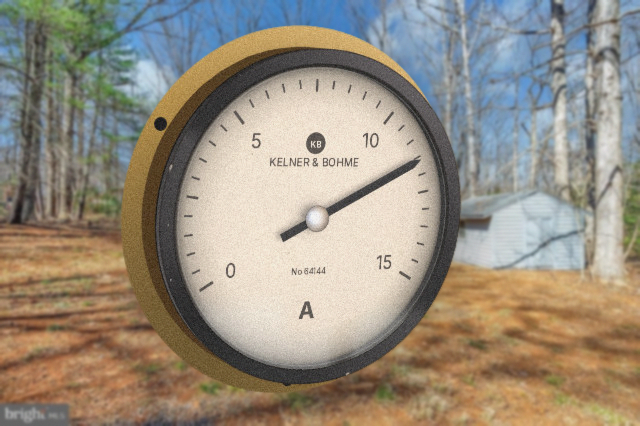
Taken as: 11.5 A
